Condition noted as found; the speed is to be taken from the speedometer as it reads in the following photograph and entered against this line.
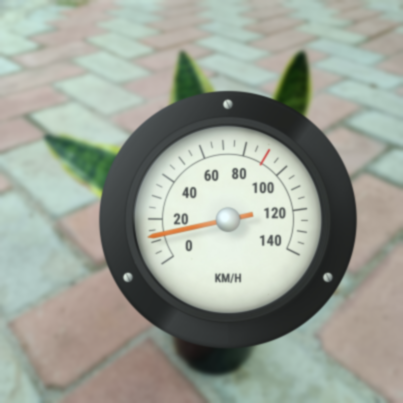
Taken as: 12.5 km/h
